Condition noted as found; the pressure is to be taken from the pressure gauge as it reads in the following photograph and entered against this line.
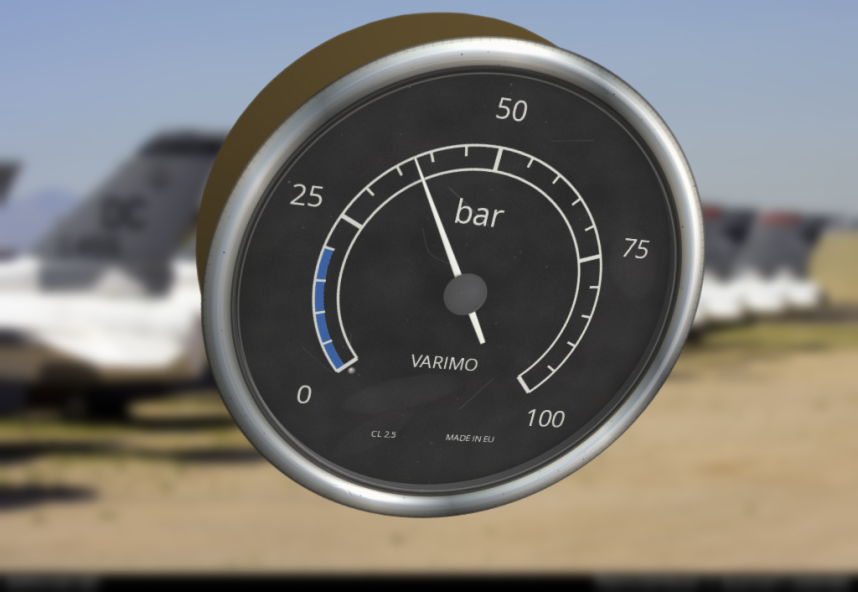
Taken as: 37.5 bar
